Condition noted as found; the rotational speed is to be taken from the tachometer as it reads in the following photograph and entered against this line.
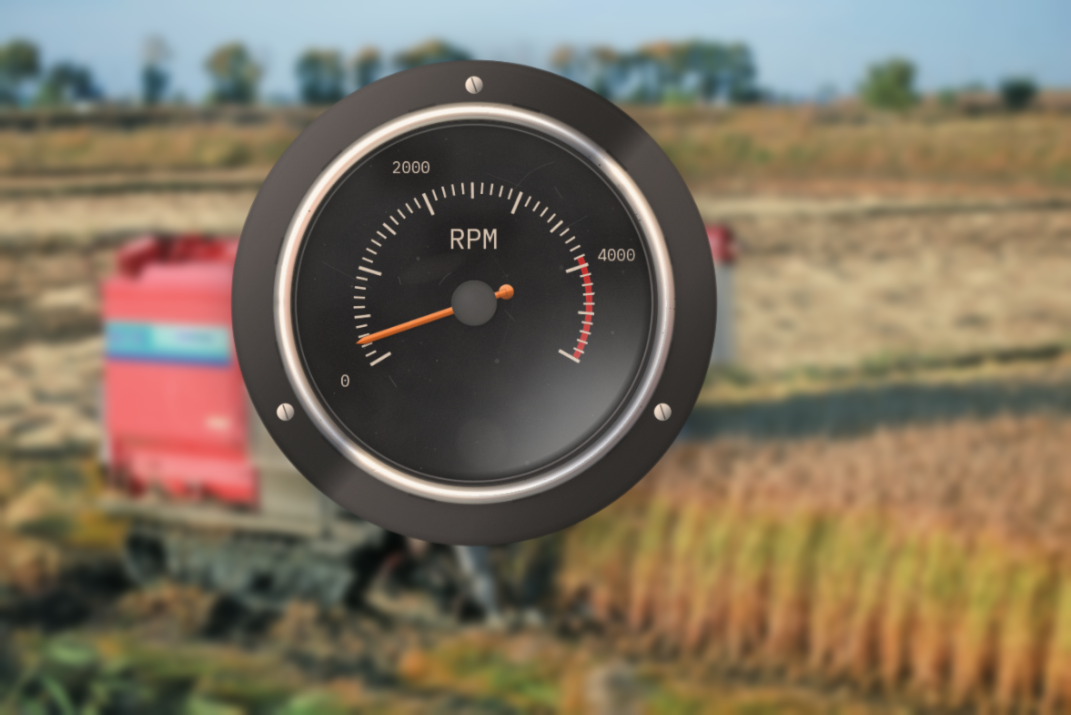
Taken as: 250 rpm
